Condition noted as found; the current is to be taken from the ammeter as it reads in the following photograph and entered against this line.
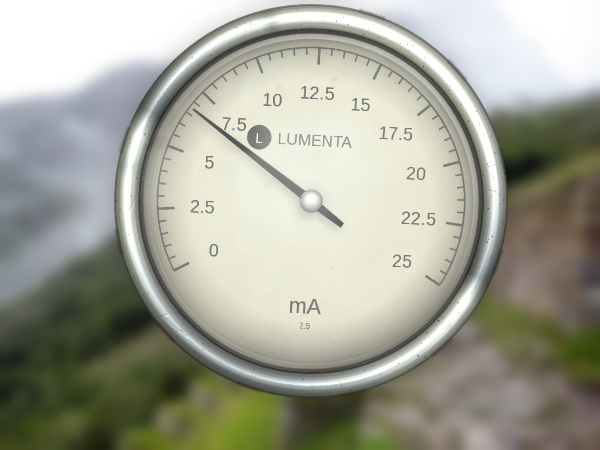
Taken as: 6.75 mA
